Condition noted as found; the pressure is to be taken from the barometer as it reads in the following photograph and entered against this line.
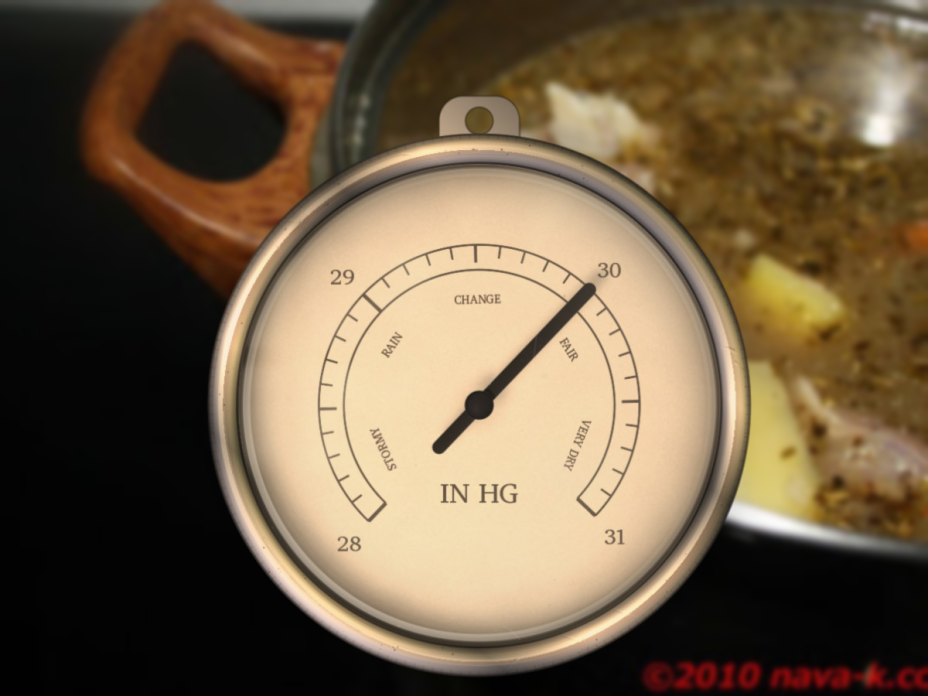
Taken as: 30 inHg
